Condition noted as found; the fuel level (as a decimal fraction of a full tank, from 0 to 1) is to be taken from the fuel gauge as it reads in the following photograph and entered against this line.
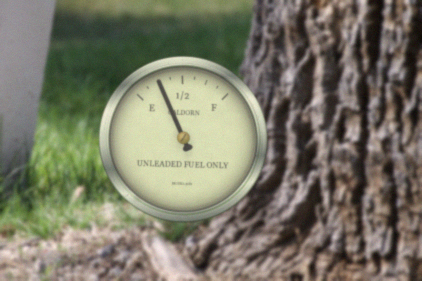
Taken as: 0.25
